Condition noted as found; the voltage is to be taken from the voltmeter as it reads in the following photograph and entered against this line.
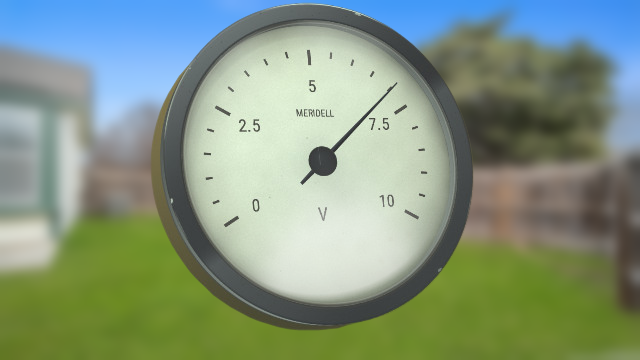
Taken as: 7 V
